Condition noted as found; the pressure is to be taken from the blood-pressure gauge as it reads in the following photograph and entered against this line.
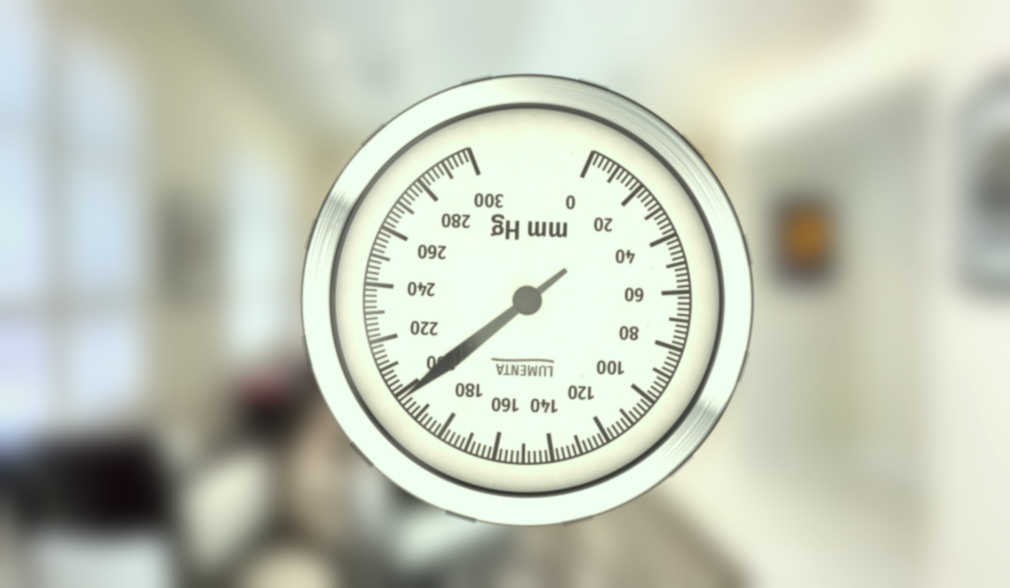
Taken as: 198 mmHg
